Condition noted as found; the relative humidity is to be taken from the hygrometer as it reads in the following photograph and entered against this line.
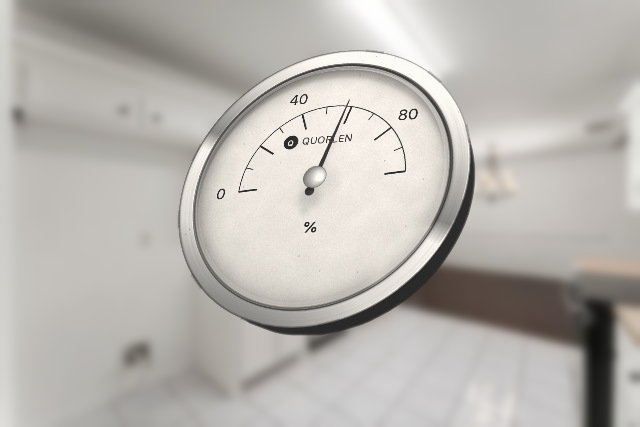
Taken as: 60 %
